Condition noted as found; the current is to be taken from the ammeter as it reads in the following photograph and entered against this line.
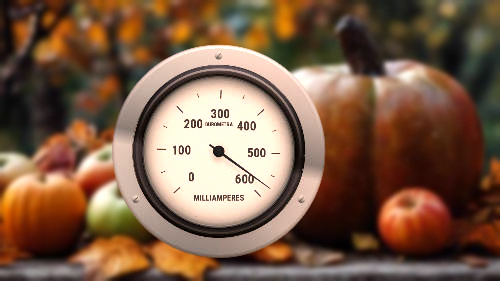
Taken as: 575 mA
